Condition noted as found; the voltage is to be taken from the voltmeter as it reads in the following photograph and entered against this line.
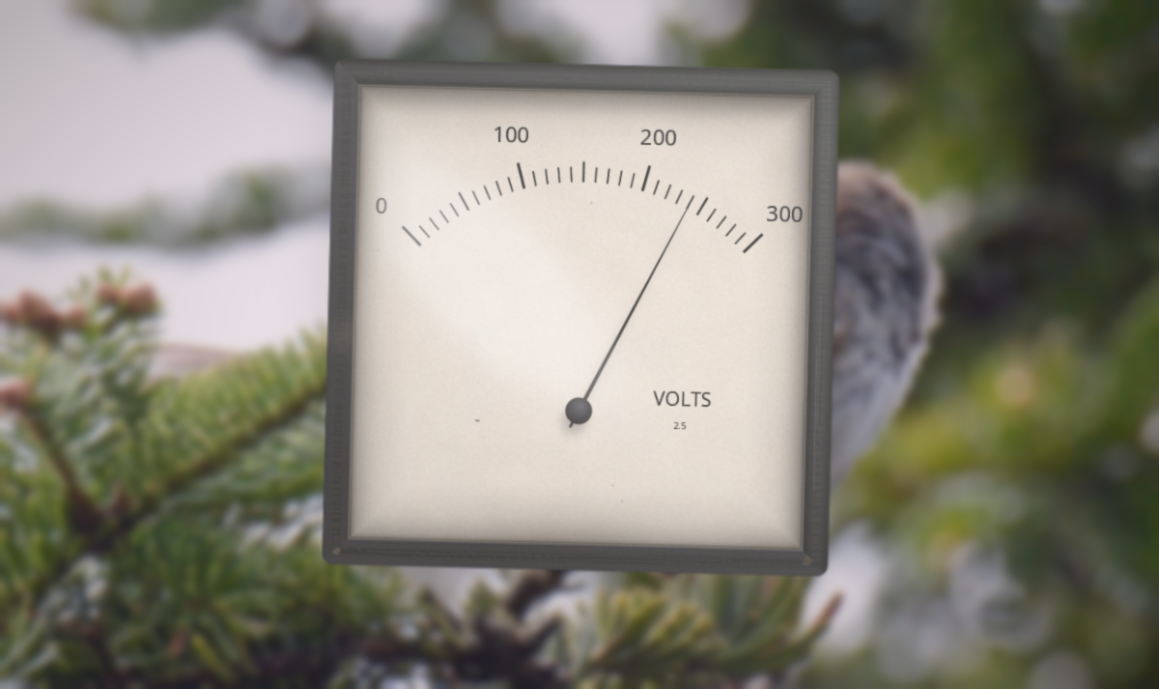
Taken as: 240 V
